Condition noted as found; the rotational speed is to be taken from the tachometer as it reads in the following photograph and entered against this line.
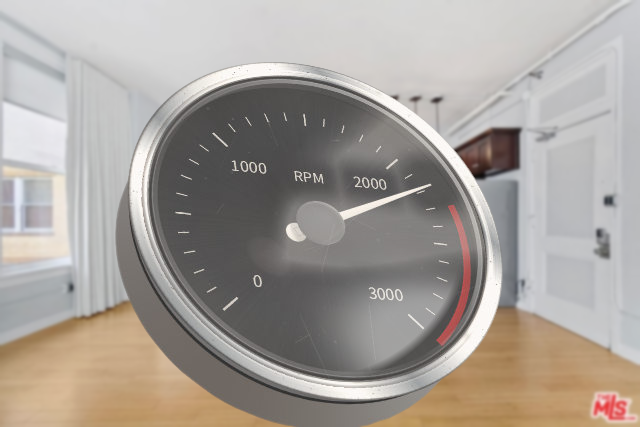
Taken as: 2200 rpm
